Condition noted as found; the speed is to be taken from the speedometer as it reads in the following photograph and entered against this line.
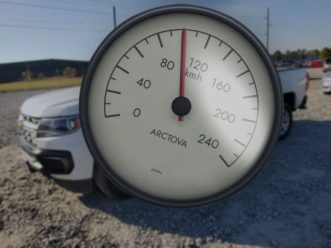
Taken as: 100 km/h
